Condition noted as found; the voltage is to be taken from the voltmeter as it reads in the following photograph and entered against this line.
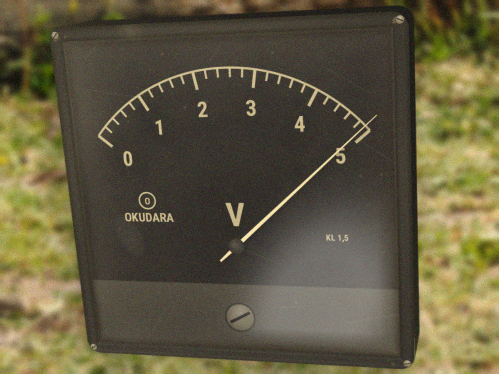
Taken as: 4.9 V
